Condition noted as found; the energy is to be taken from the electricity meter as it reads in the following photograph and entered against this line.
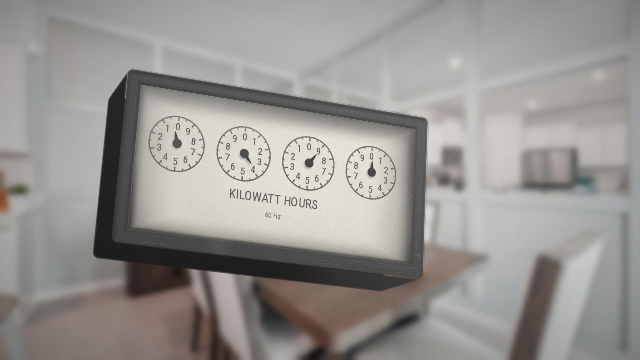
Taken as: 390 kWh
